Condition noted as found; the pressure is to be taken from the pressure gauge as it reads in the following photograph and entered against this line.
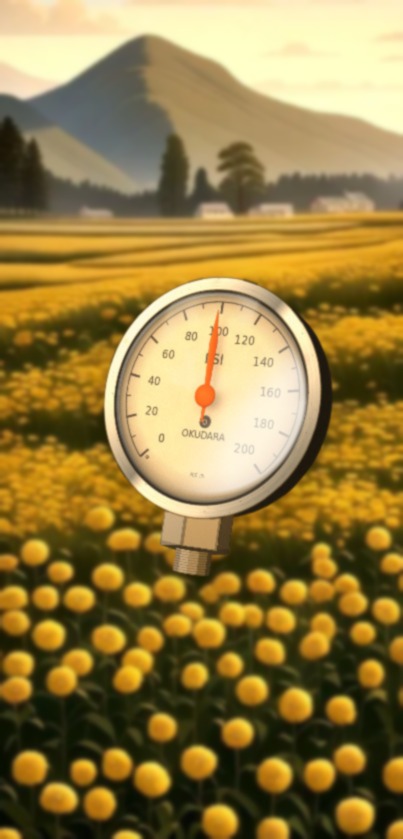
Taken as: 100 psi
